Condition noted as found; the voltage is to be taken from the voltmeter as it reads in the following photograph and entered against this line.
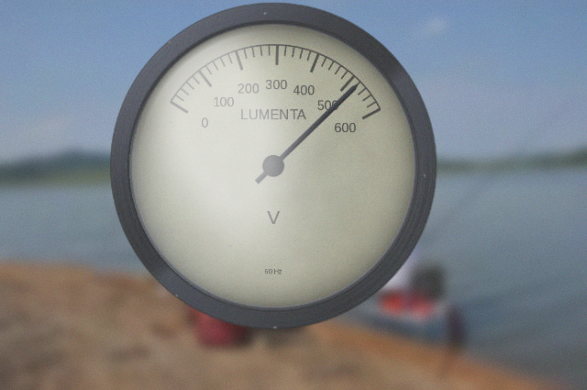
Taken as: 520 V
